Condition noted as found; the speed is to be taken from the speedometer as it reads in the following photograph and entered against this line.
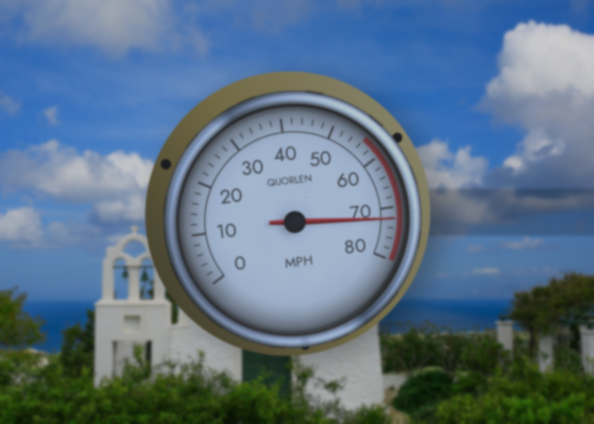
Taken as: 72 mph
